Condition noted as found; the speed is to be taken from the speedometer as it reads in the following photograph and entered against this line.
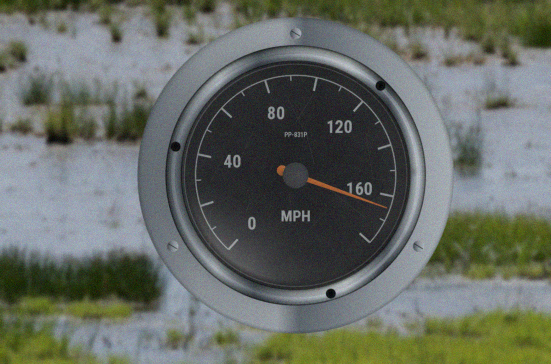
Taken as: 165 mph
